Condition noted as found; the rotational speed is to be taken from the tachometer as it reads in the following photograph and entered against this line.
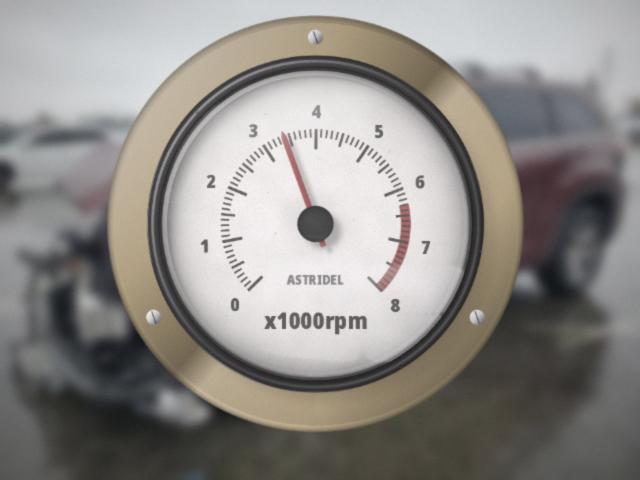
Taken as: 3400 rpm
